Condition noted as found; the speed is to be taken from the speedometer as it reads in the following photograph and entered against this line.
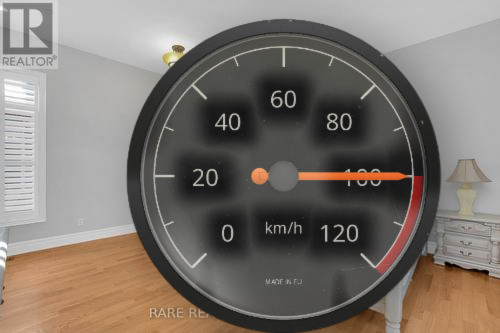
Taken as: 100 km/h
